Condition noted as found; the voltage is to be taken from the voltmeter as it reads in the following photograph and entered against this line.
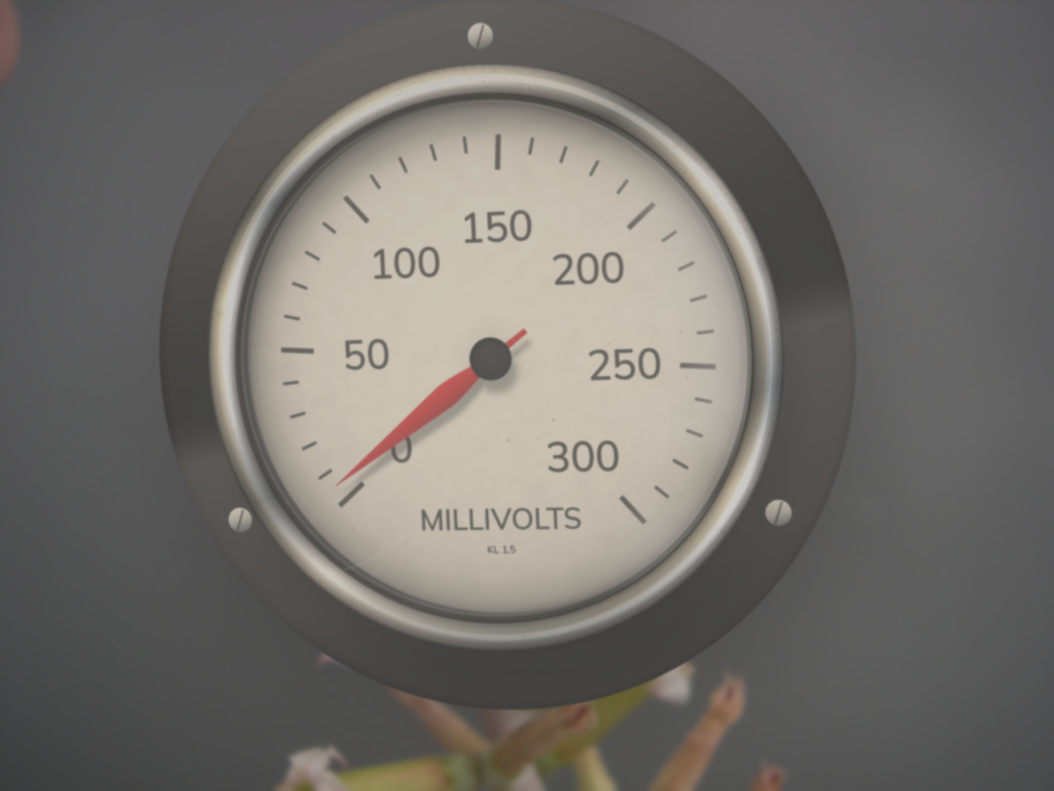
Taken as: 5 mV
